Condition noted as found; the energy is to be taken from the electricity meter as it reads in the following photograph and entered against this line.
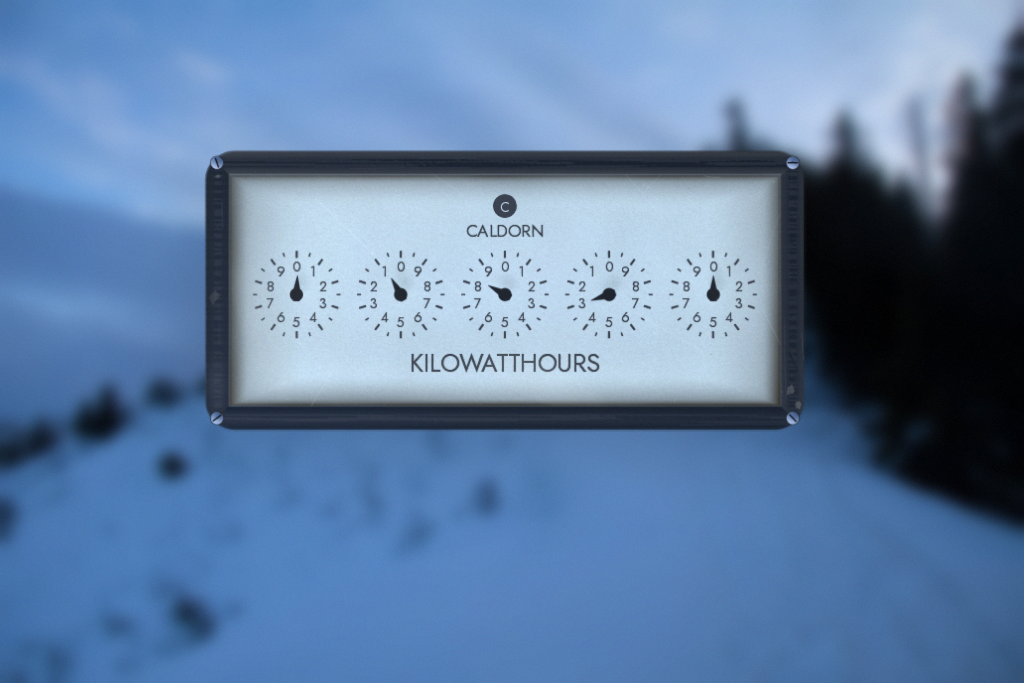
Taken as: 830 kWh
